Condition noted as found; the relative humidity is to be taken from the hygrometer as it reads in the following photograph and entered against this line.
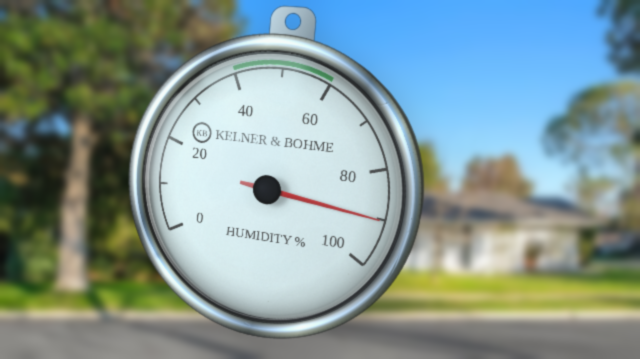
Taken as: 90 %
